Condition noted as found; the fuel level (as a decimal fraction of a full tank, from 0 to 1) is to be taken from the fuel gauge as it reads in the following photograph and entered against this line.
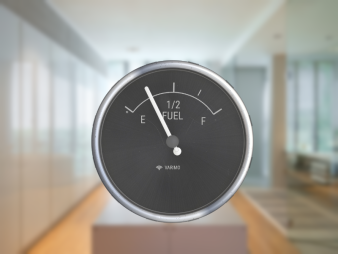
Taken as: 0.25
